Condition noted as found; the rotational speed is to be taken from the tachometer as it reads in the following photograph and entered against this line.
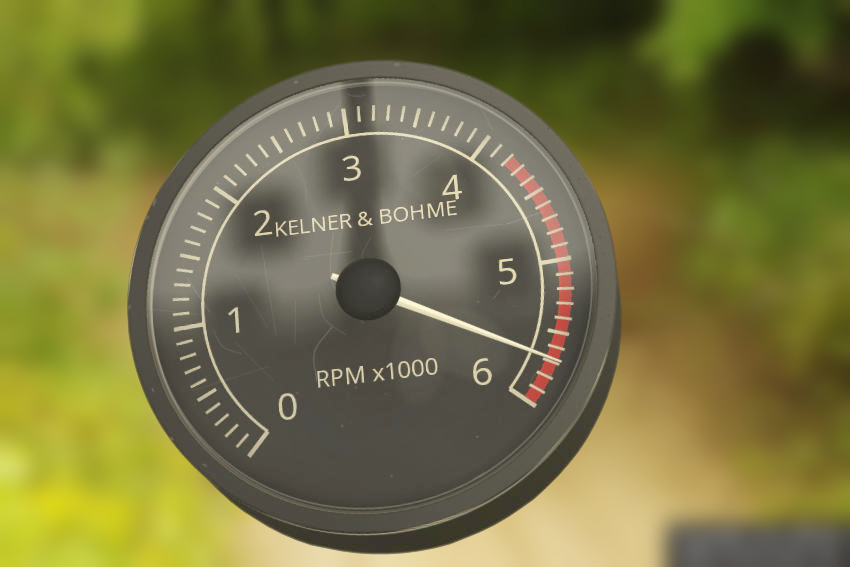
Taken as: 5700 rpm
